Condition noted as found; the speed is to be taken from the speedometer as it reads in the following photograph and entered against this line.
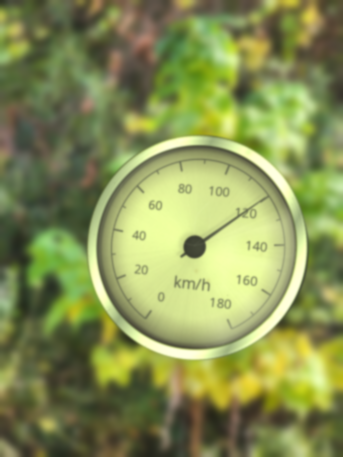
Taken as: 120 km/h
